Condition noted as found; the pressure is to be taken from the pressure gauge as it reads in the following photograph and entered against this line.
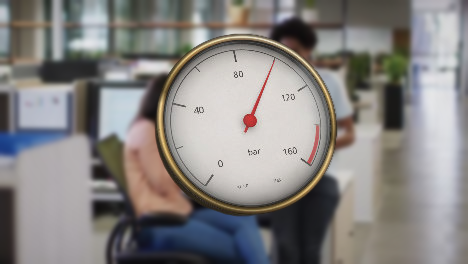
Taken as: 100 bar
